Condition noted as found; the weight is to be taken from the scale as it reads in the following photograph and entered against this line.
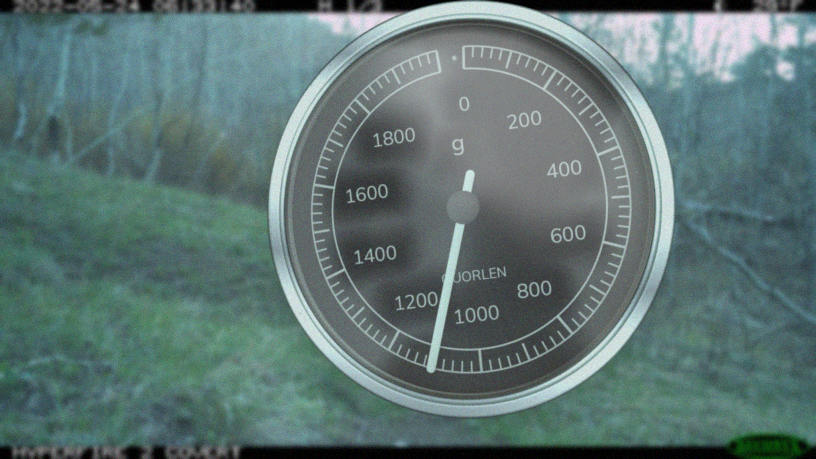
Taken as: 1100 g
